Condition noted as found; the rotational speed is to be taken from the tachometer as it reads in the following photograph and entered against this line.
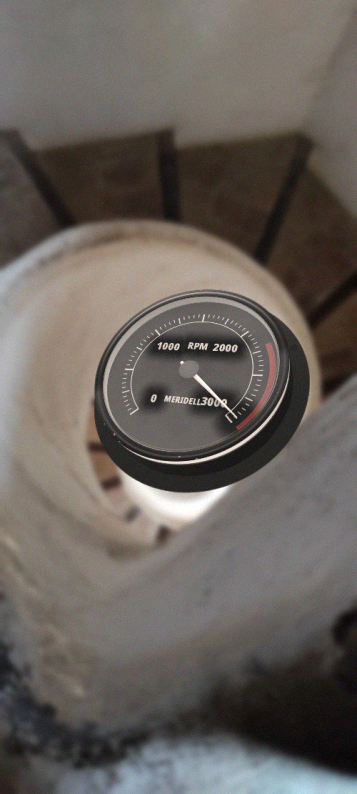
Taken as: 2950 rpm
